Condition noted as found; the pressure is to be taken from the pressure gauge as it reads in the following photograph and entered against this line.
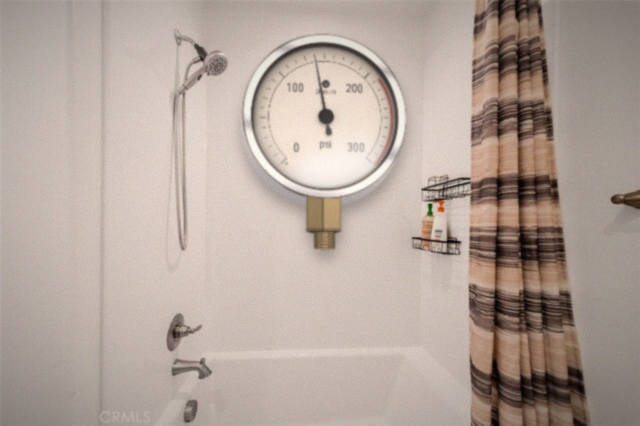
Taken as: 140 psi
